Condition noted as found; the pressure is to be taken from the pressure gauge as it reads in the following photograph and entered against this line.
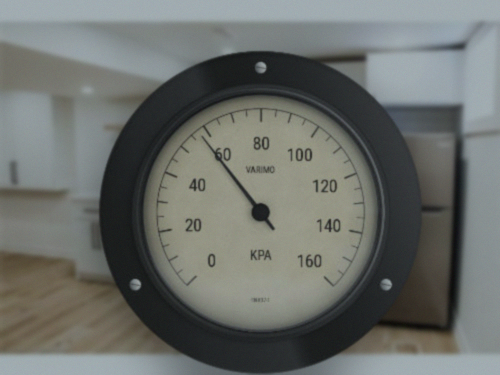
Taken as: 57.5 kPa
